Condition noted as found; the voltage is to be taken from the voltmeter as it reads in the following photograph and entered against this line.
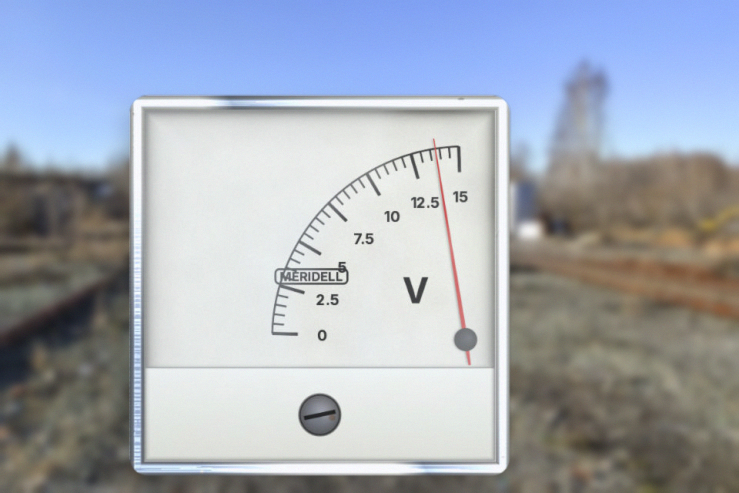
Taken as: 13.75 V
